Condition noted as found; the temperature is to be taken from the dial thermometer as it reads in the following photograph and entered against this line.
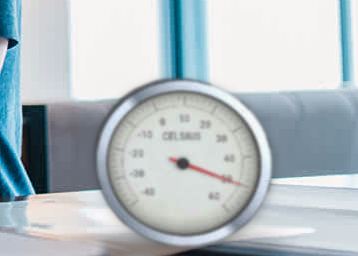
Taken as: 50 °C
